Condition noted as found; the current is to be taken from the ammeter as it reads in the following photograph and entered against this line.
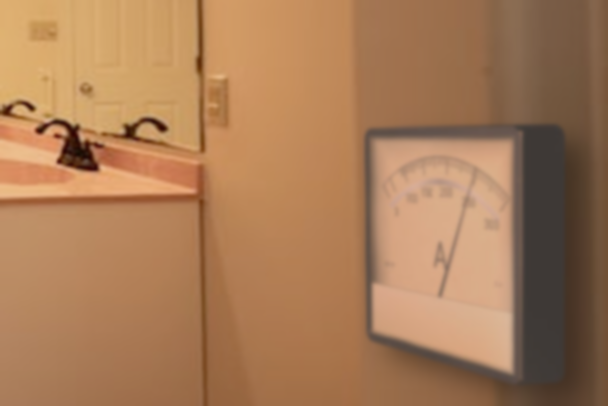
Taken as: 250 A
